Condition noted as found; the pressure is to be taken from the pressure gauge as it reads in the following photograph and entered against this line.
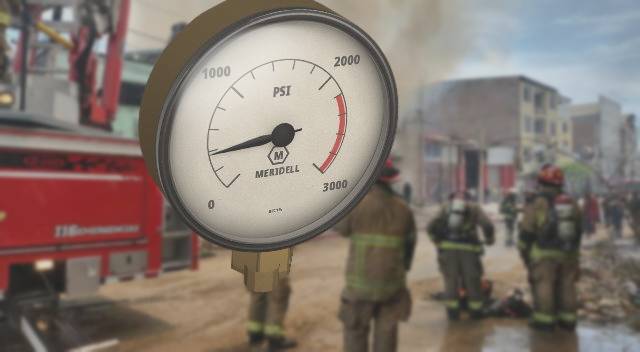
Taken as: 400 psi
